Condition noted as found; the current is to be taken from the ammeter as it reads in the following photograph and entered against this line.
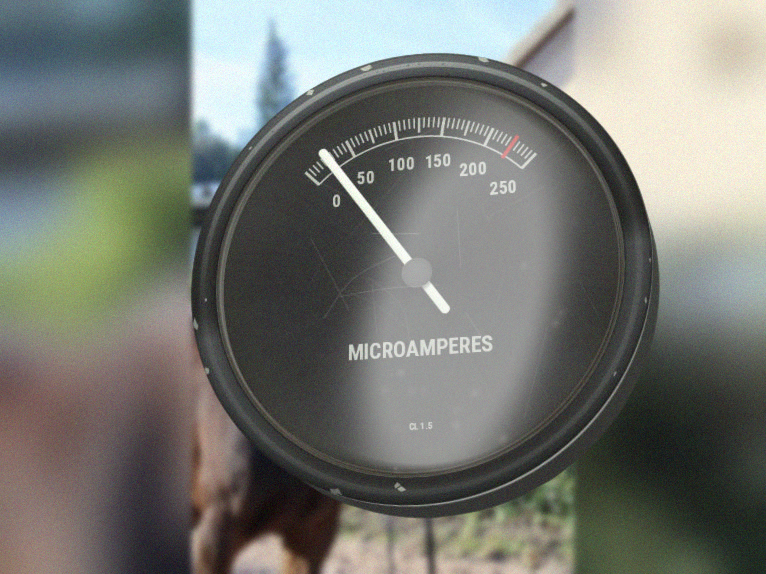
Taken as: 25 µA
